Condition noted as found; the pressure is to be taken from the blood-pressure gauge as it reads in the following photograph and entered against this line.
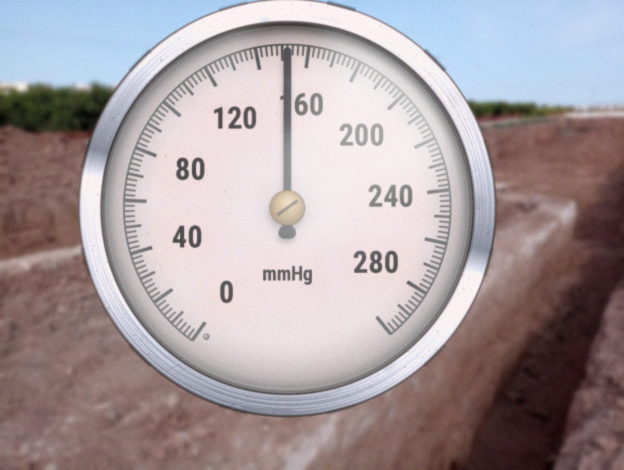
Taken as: 152 mmHg
